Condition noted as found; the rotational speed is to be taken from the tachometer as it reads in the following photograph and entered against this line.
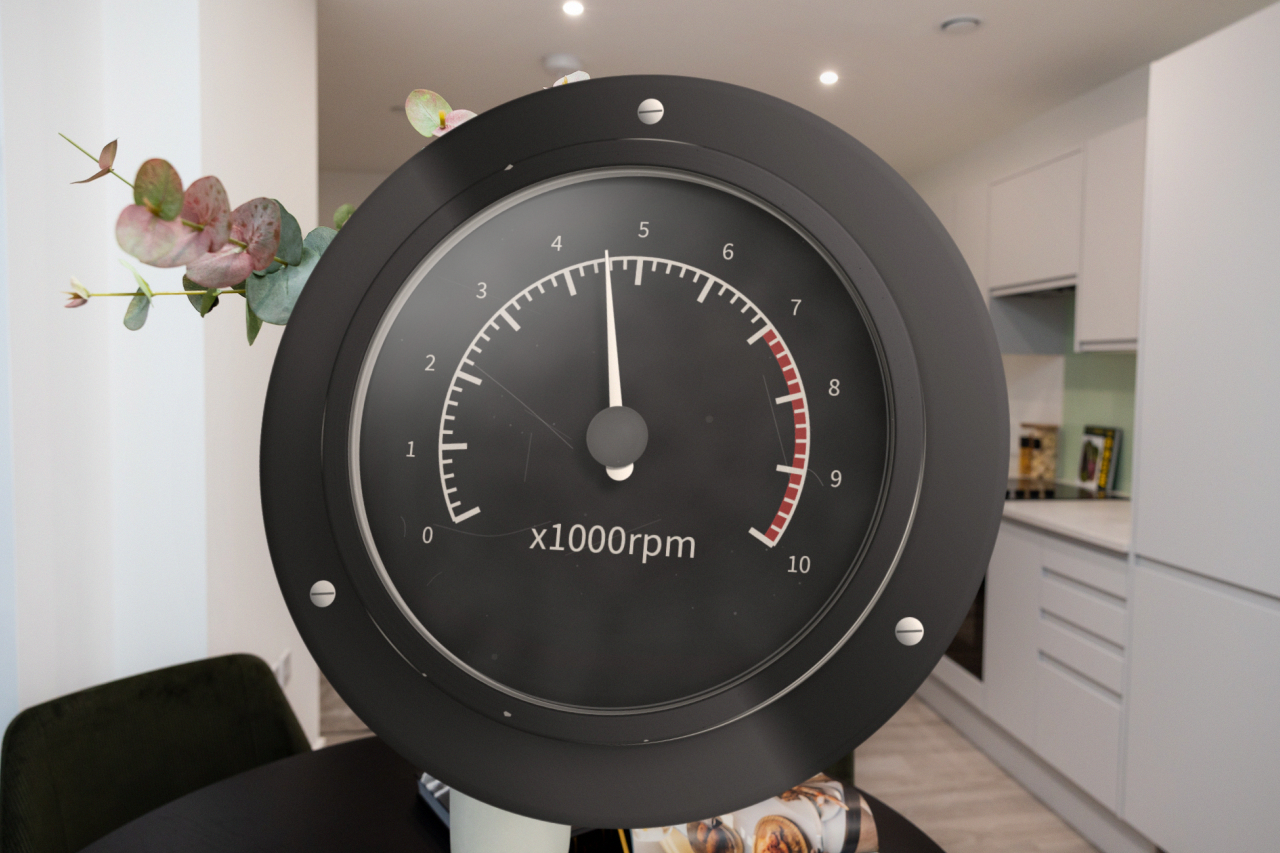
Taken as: 4600 rpm
